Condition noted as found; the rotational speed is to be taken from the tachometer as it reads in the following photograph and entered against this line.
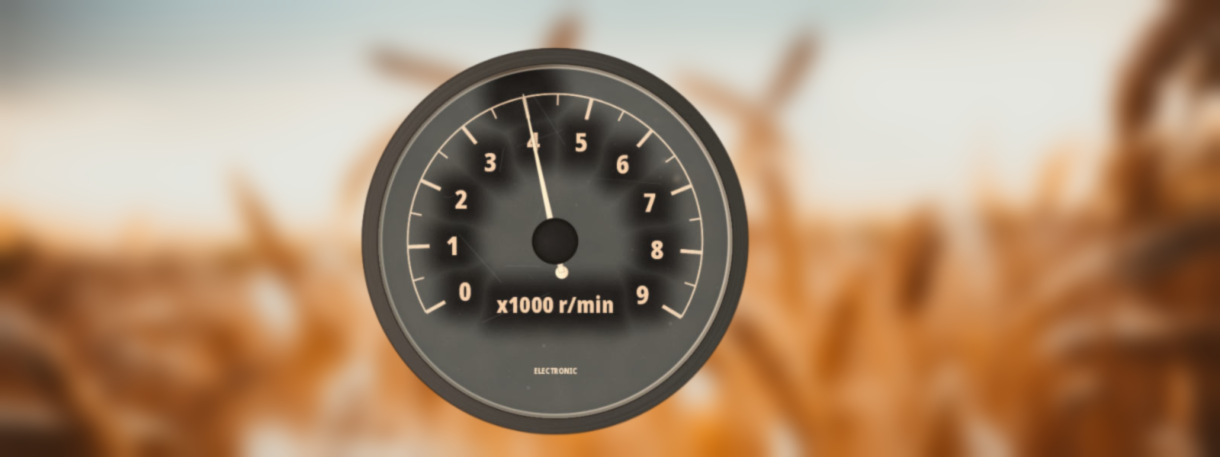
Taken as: 4000 rpm
